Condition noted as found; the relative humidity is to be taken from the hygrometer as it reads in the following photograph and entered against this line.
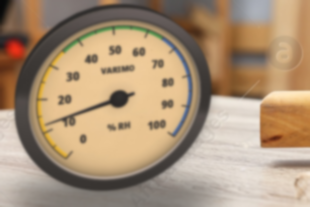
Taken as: 12.5 %
